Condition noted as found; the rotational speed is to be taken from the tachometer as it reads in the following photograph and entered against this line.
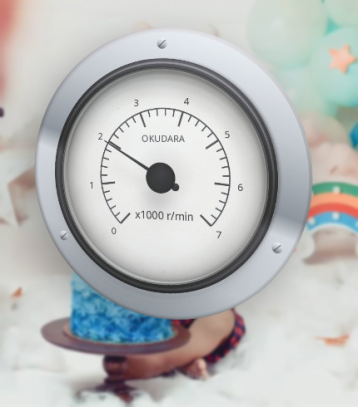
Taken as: 2000 rpm
